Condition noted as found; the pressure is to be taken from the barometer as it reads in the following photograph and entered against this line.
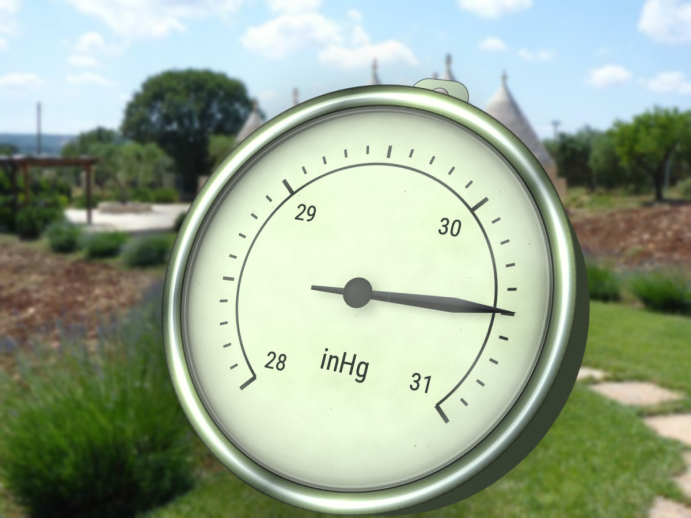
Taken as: 30.5 inHg
